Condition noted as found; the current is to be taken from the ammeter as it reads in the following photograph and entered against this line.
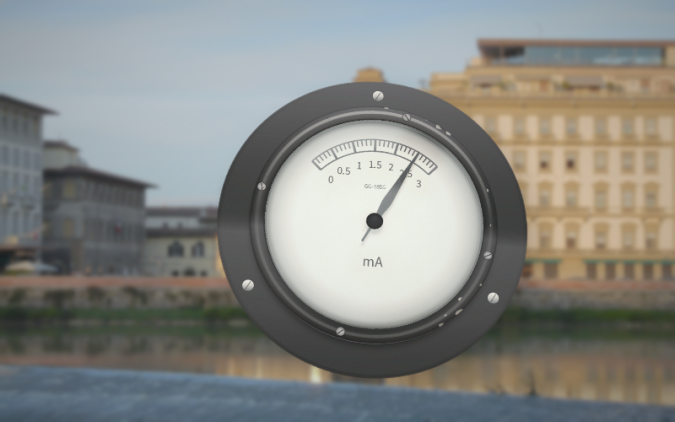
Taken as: 2.5 mA
